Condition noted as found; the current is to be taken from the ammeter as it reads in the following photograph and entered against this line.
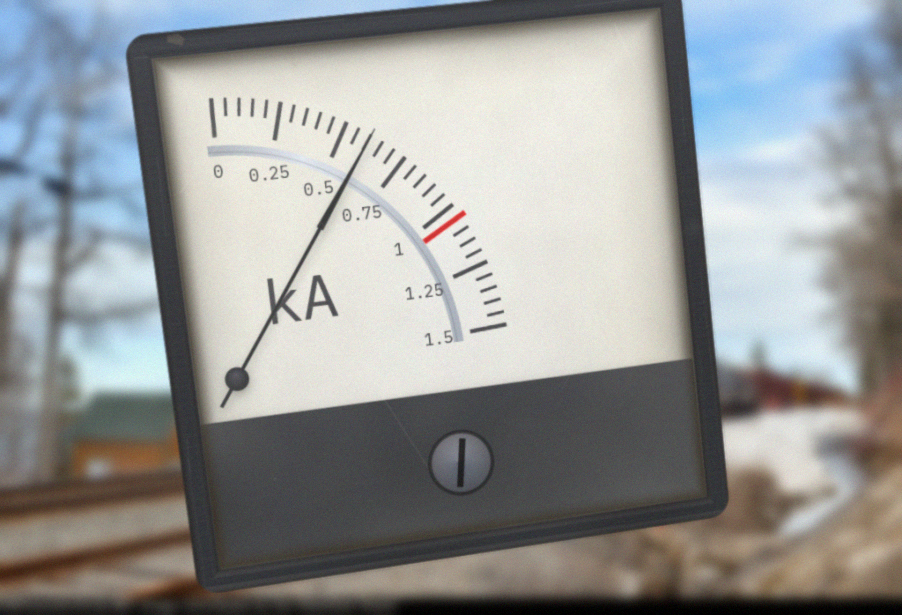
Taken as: 0.6 kA
